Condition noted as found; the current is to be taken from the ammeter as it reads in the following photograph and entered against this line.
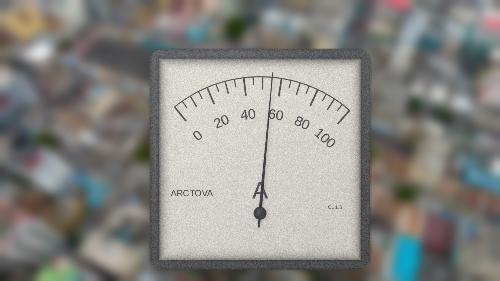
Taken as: 55 A
